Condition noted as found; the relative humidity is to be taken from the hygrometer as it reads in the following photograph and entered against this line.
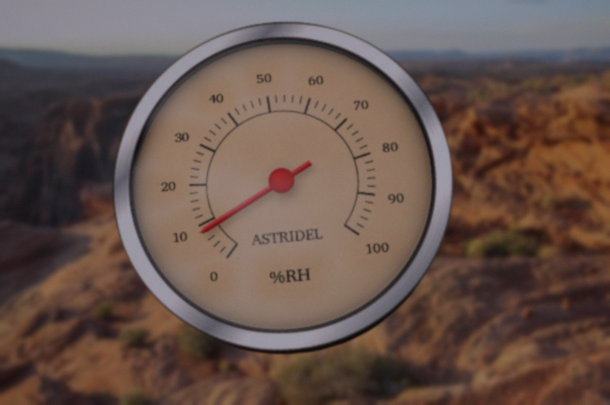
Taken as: 8 %
